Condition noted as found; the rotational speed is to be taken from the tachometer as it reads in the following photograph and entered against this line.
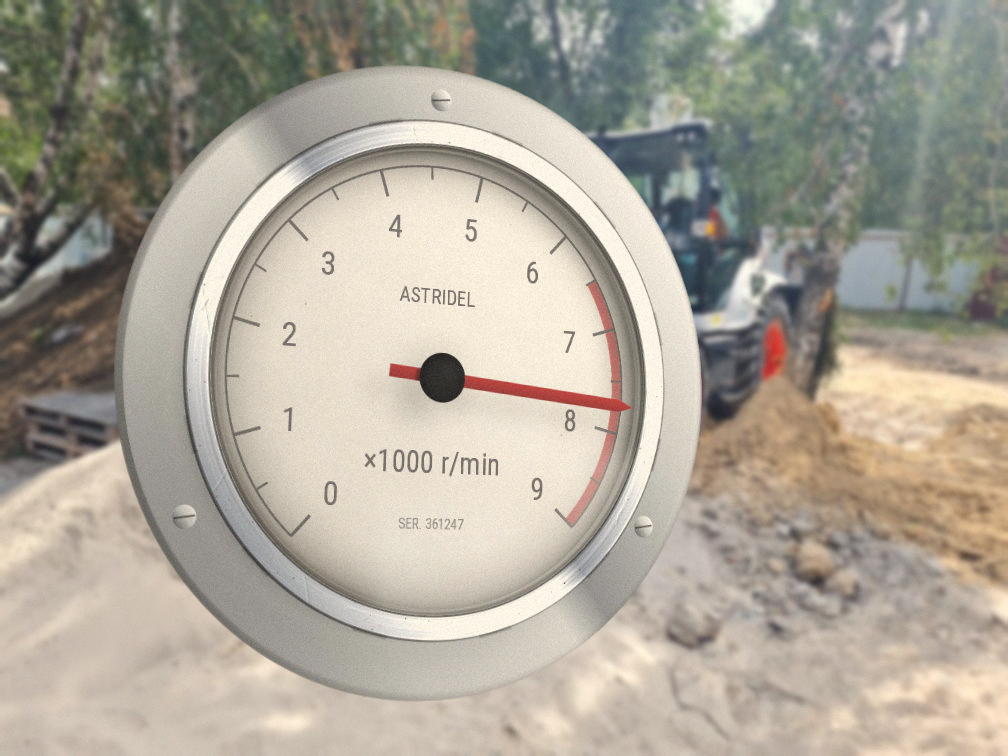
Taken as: 7750 rpm
